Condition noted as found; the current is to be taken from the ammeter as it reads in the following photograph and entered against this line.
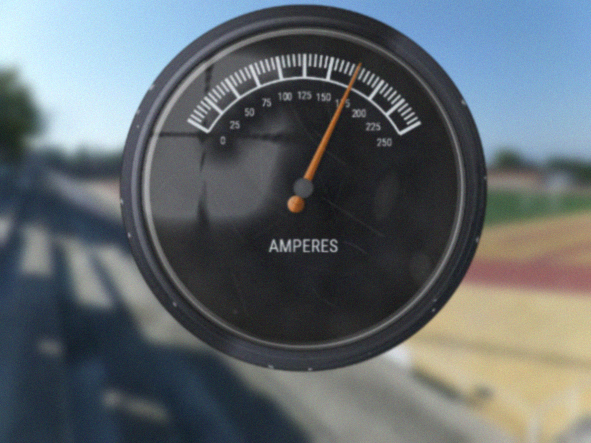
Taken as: 175 A
